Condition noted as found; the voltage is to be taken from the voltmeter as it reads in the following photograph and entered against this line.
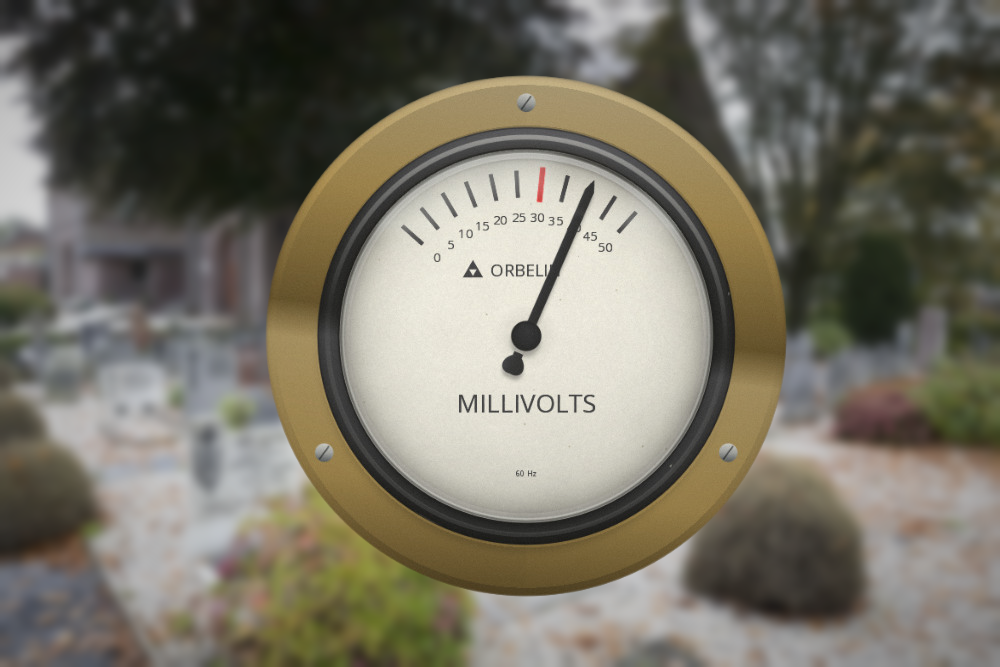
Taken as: 40 mV
